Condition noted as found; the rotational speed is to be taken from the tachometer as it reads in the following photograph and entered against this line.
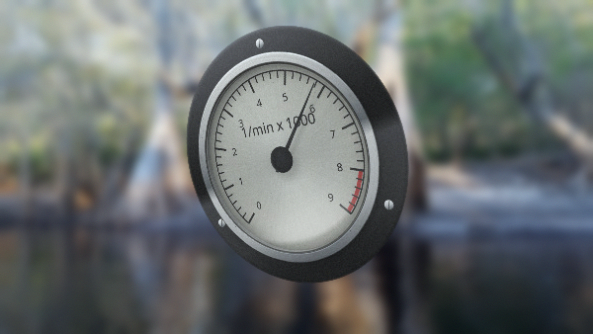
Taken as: 5800 rpm
